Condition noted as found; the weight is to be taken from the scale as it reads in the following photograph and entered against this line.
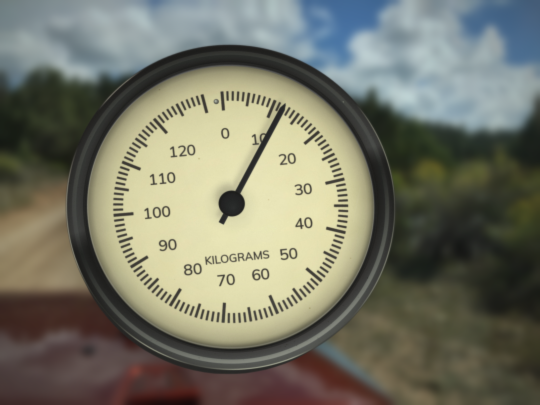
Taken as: 12 kg
